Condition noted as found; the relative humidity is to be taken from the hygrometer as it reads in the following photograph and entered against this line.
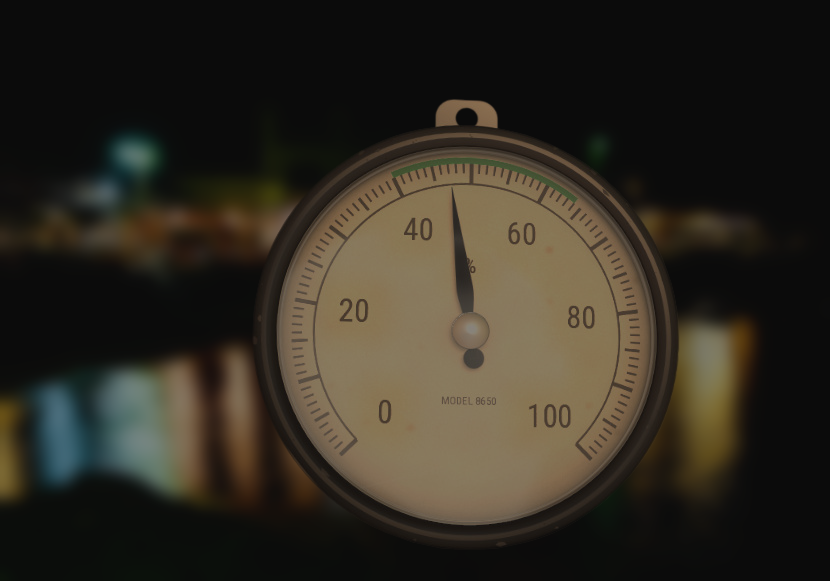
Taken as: 47 %
